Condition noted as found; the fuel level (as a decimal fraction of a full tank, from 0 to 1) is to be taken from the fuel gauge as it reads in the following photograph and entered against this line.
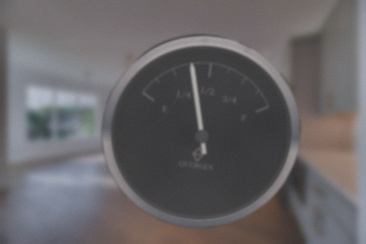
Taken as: 0.375
